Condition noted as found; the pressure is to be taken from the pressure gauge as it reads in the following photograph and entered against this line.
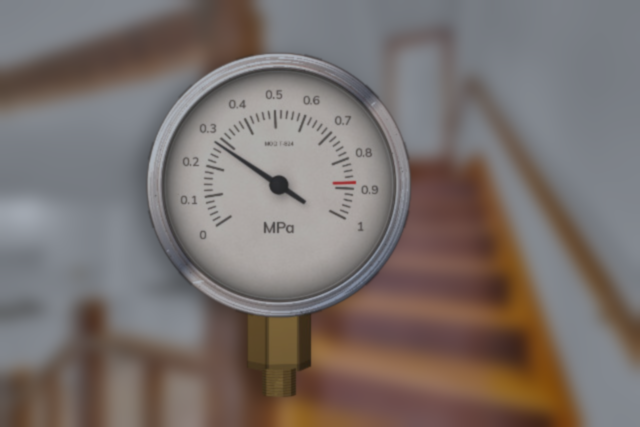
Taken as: 0.28 MPa
